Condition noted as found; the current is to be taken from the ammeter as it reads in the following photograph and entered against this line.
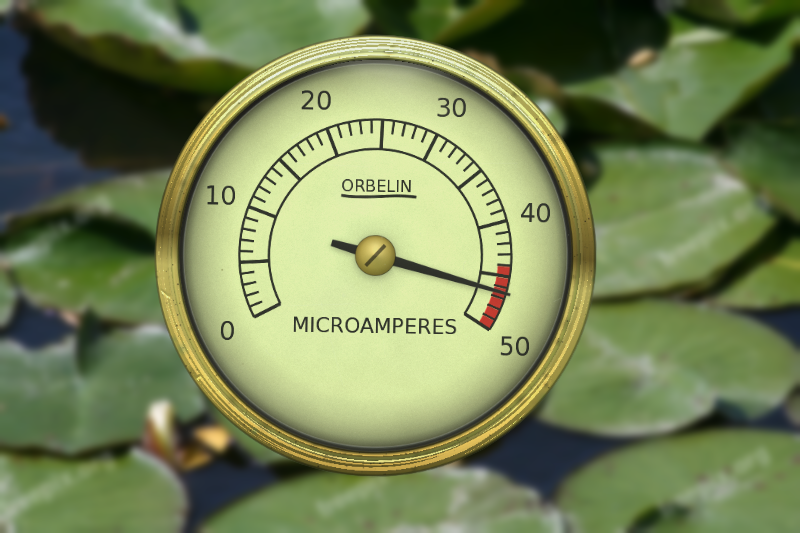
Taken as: 46.5 µA
